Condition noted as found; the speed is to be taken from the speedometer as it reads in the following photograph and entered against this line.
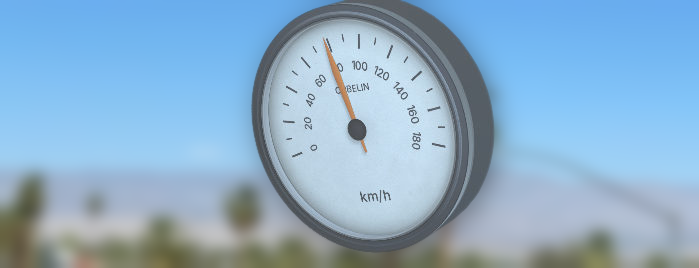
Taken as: 80 km/h
